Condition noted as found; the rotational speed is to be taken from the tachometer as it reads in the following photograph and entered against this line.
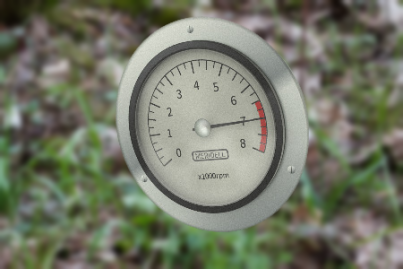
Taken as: 7000 rpm
